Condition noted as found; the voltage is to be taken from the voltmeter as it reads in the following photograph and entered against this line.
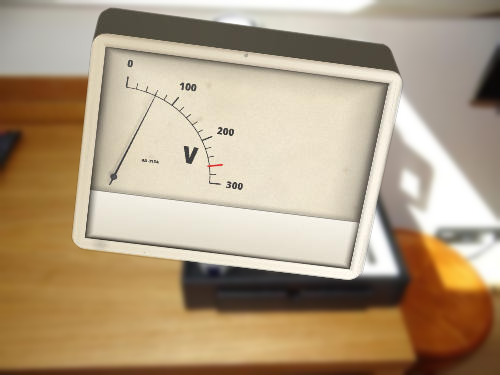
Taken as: 60 V
